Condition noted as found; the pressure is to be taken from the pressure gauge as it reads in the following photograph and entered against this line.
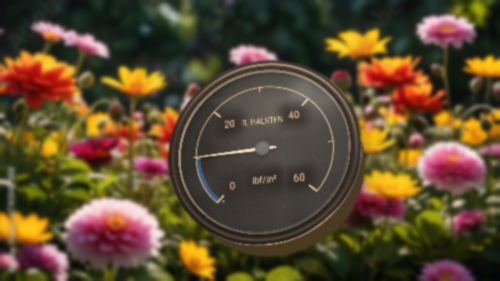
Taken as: 10 psi
